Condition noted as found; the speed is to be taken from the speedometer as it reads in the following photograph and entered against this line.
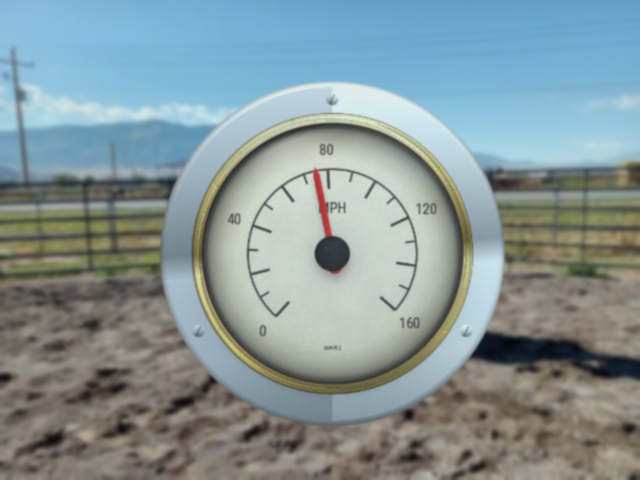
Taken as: 75 mph
